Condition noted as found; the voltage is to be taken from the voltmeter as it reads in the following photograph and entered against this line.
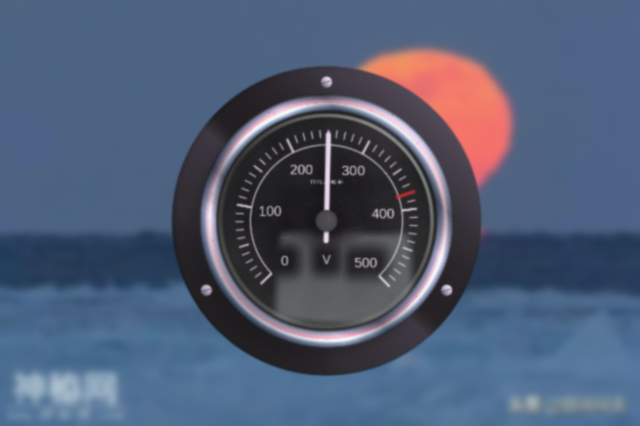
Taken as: 250 V
